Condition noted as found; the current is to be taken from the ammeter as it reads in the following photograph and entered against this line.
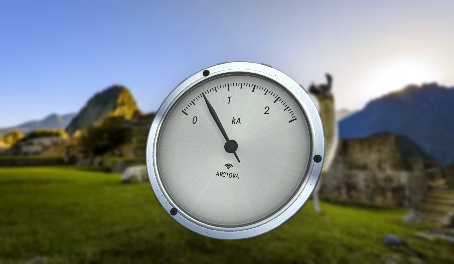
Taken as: 0.5 kA
